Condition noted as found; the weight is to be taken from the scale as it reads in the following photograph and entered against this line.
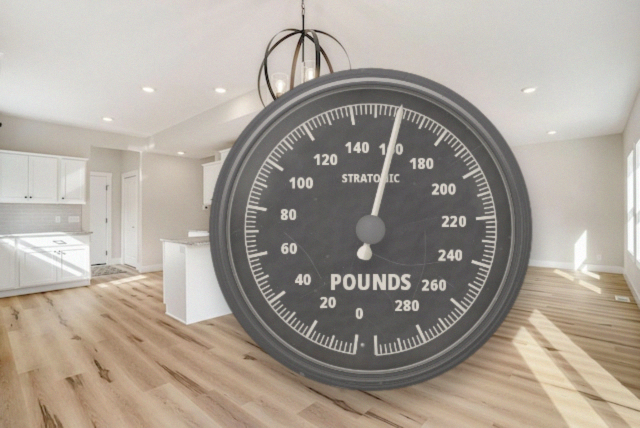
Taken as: 160 lb
